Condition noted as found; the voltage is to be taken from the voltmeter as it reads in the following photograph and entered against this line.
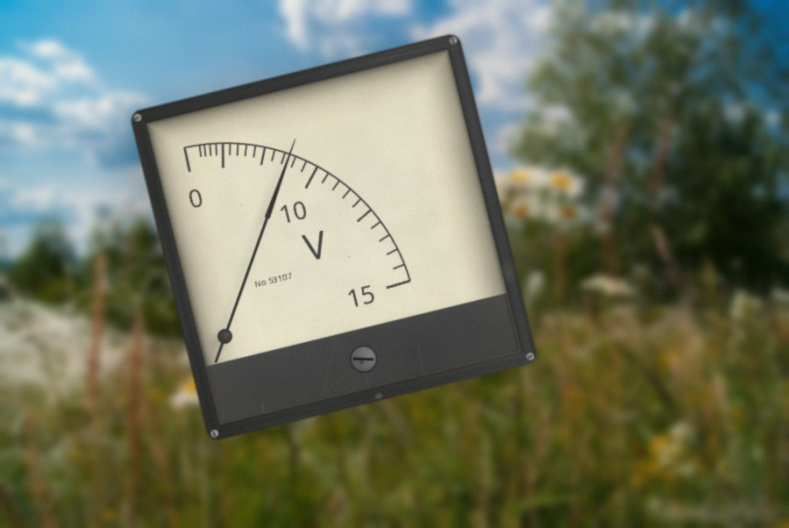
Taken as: 8.75 V
